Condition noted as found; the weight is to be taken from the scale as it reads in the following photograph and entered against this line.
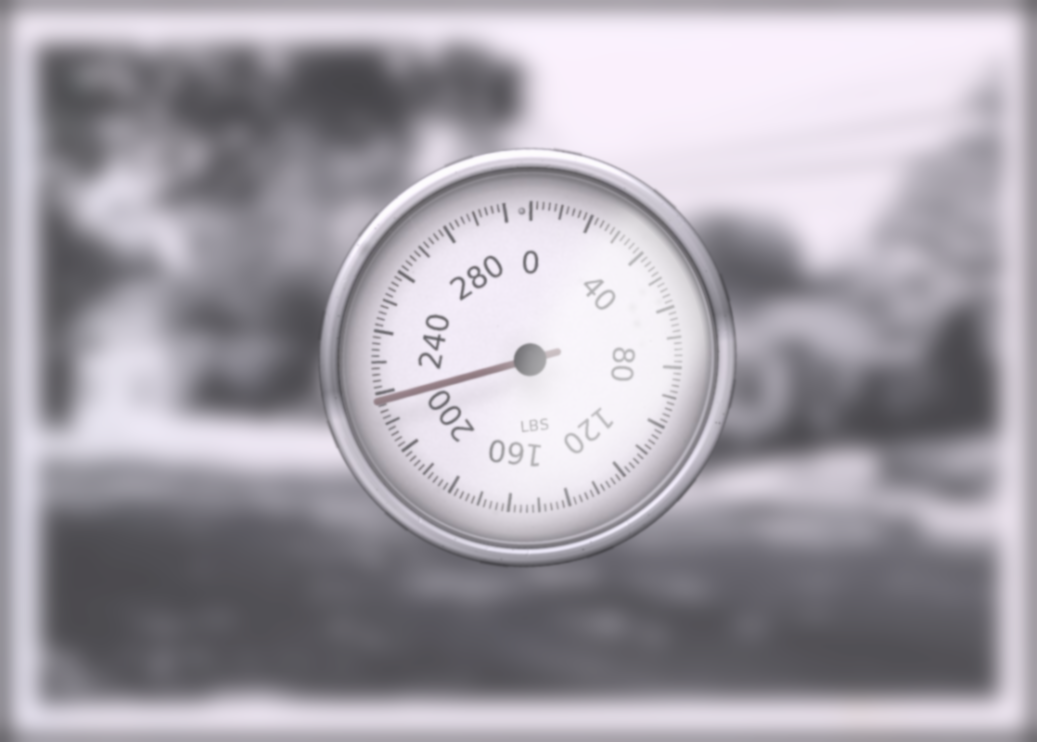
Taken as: 218 lb
